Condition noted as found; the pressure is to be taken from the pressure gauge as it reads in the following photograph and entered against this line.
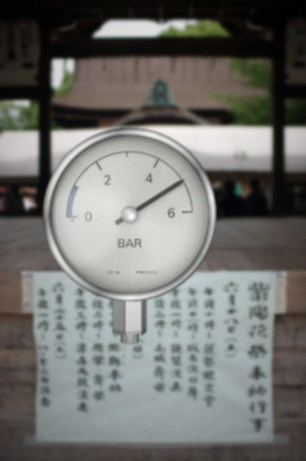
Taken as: 5 bar
